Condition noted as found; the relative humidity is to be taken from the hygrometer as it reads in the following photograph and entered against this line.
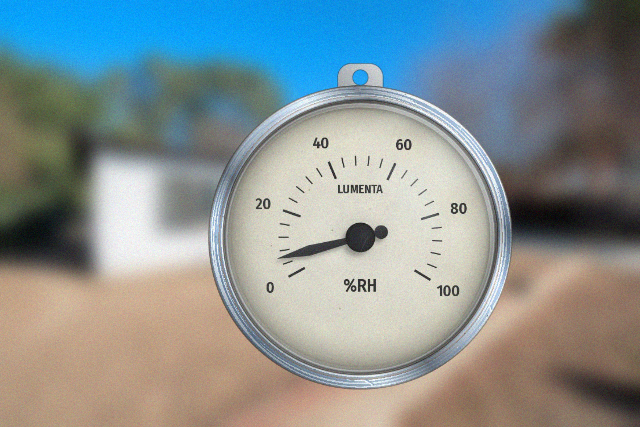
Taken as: 6 %
